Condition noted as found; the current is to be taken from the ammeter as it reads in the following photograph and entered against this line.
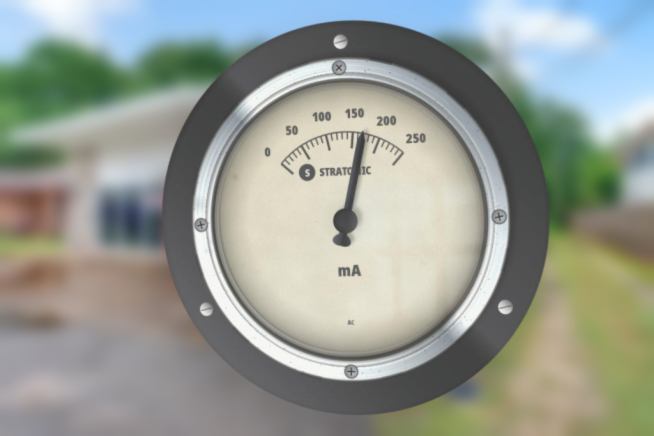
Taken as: 170 mA
